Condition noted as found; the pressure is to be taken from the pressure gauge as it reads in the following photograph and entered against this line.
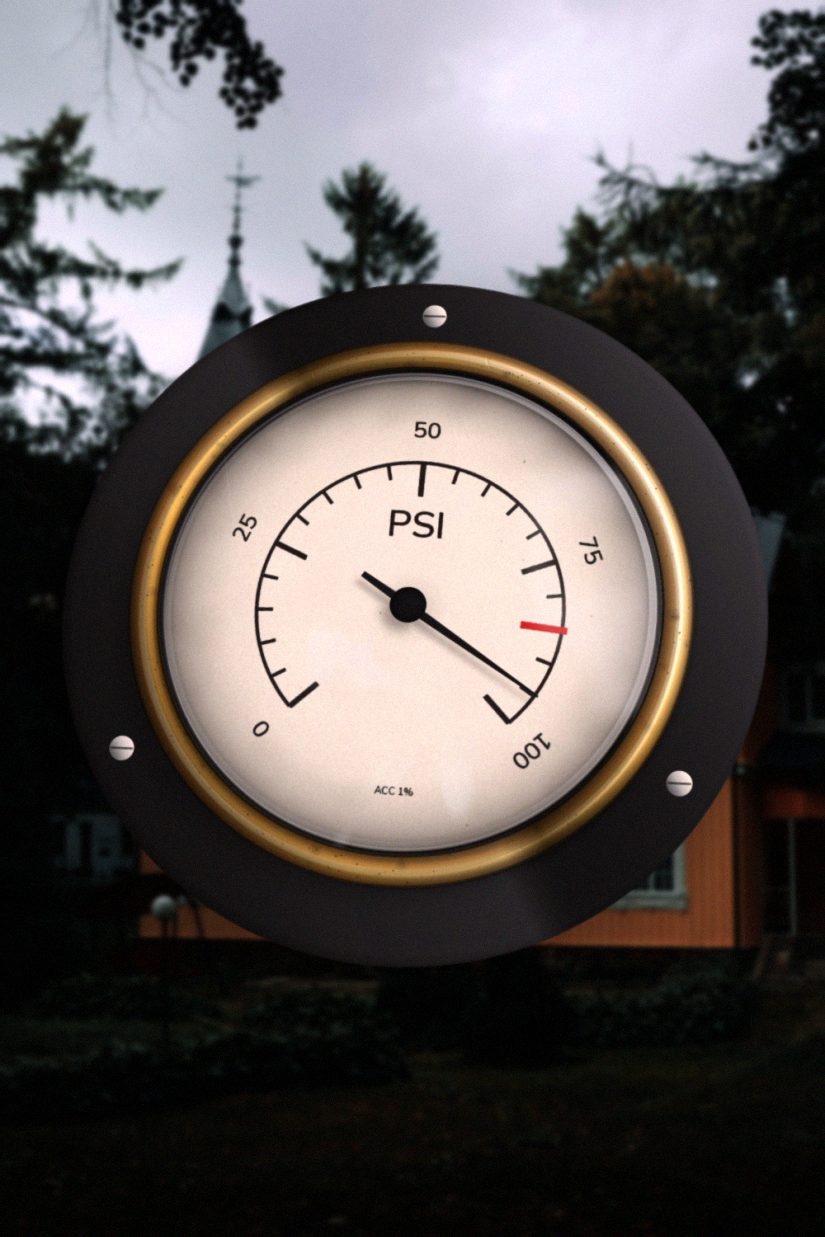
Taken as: 95 psi
